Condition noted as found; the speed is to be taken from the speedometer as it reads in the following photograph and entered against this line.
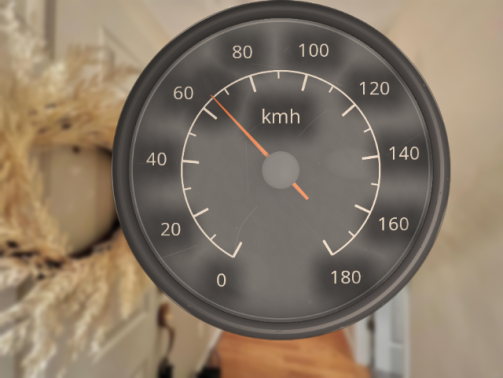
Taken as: 65 km/h
